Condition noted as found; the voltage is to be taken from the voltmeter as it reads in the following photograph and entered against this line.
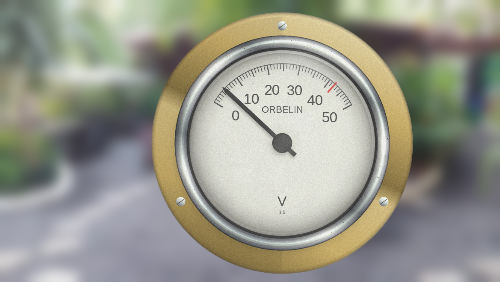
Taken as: 5 V
